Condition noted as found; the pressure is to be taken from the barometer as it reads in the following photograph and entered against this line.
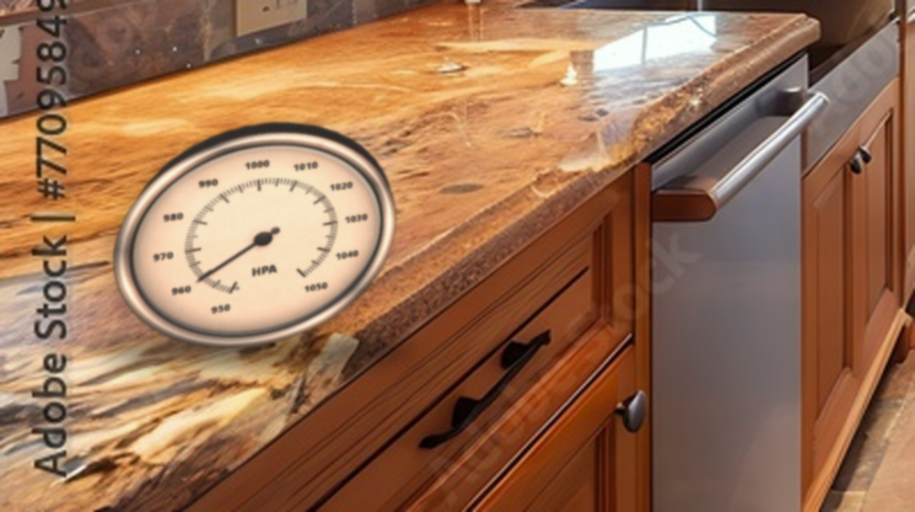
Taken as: 960 hPa
